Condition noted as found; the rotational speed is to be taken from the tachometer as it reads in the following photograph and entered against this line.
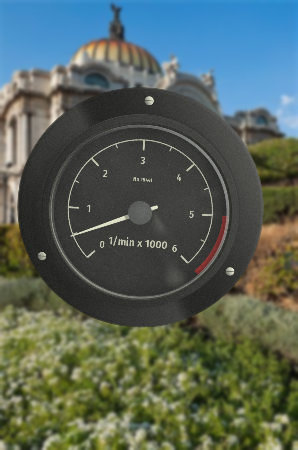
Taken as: 500 rpm
